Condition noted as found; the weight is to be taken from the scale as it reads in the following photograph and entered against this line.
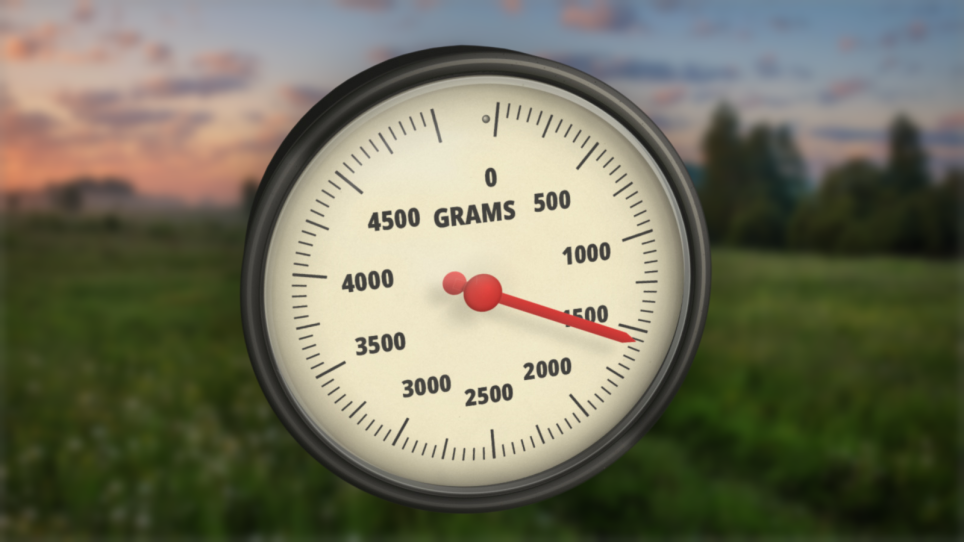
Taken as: 1550 g
